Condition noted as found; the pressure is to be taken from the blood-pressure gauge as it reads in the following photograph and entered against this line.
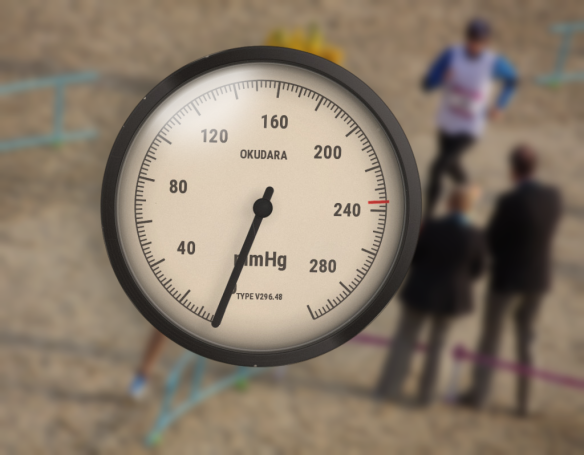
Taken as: 2 mmHg
